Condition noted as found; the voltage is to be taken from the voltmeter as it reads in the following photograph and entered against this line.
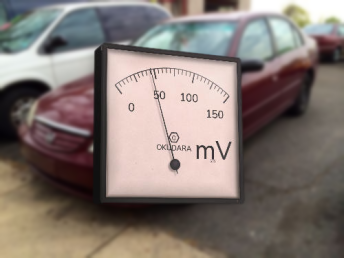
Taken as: 45 mV
